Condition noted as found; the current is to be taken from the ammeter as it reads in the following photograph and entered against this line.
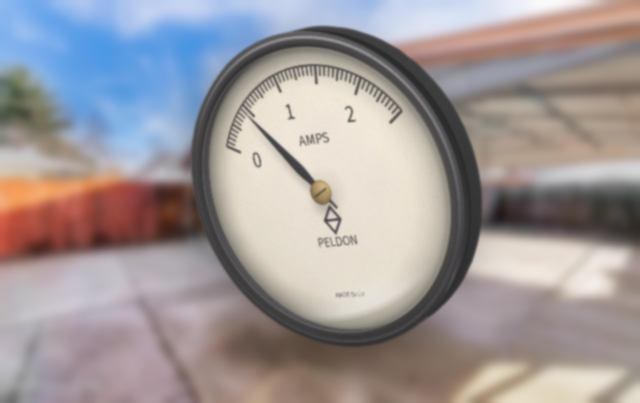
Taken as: 0.5 A
